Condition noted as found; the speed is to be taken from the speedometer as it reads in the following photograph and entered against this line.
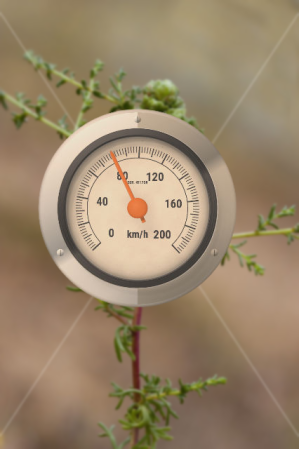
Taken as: 80 km/h
